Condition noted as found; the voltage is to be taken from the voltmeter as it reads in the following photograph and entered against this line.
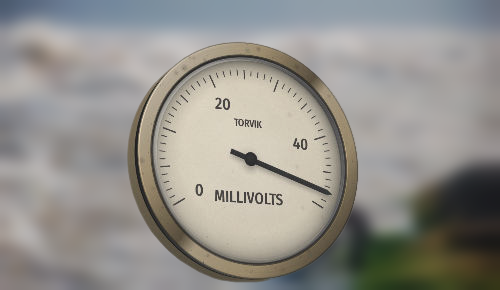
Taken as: 48 mV
